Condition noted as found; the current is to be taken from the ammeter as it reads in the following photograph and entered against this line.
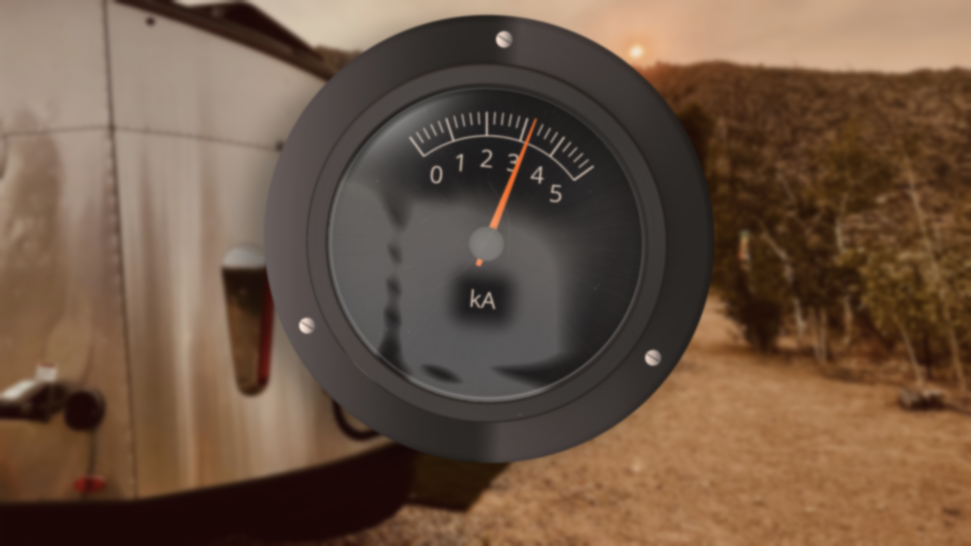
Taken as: 3.2 kA
